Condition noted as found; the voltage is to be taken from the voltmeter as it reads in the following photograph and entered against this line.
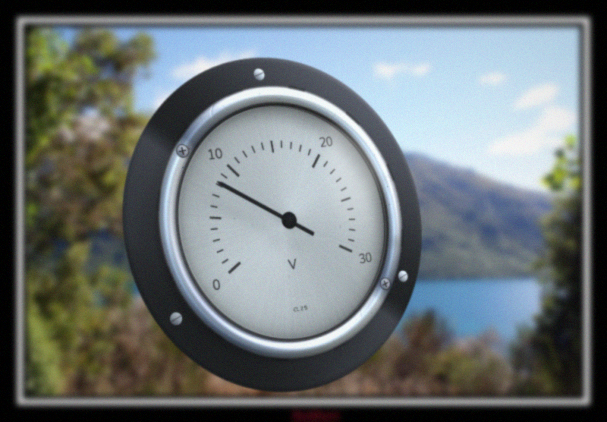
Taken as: 8 V
